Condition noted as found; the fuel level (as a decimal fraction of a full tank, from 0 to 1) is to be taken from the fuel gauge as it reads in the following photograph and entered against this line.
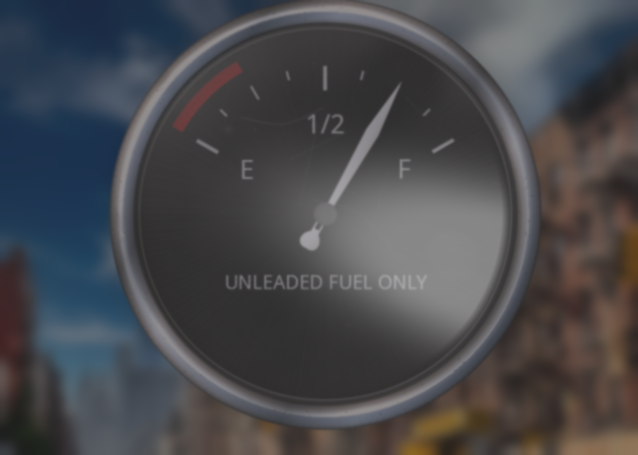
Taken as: 0.75
